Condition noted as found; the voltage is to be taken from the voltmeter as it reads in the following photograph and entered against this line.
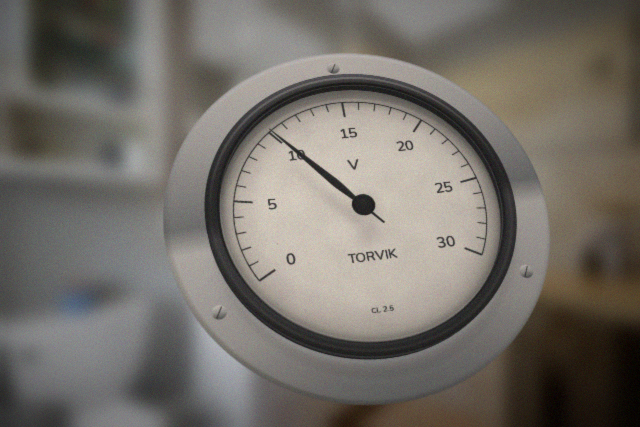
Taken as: 10 V
